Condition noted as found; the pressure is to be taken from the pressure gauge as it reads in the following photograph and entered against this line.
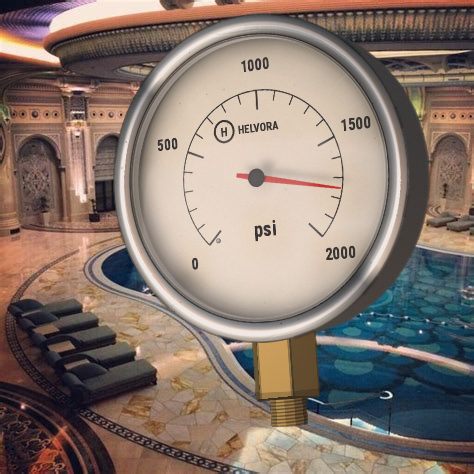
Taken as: 1750 psi
